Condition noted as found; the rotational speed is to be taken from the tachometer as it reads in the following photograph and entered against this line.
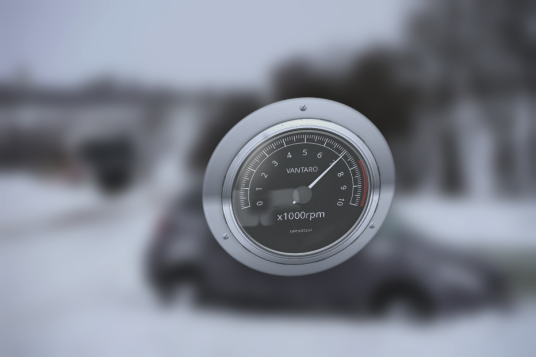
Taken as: 7000 rpm
